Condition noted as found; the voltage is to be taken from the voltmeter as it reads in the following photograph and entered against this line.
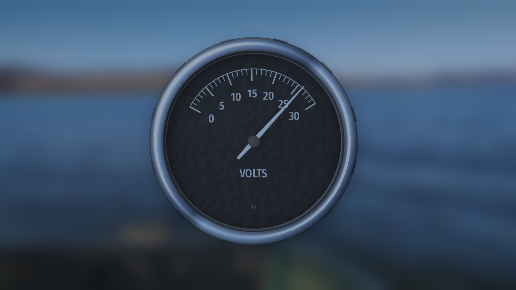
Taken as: 26 V
